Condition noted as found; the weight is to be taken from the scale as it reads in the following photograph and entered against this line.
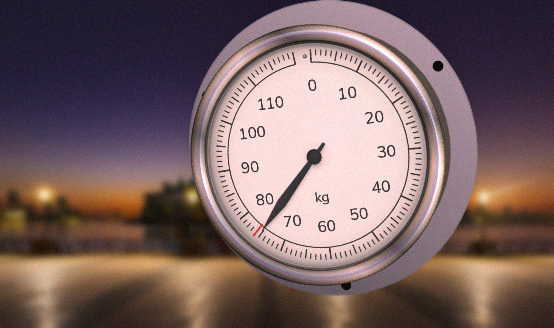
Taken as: 75 kg
